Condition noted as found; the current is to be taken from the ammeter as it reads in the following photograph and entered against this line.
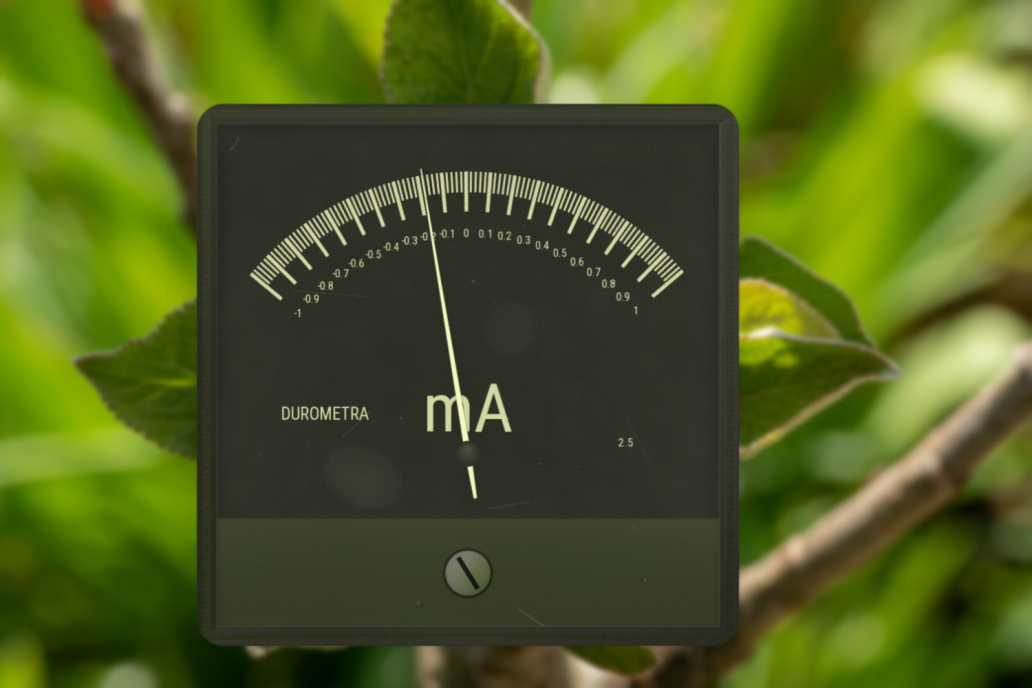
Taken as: -0.18 mA
